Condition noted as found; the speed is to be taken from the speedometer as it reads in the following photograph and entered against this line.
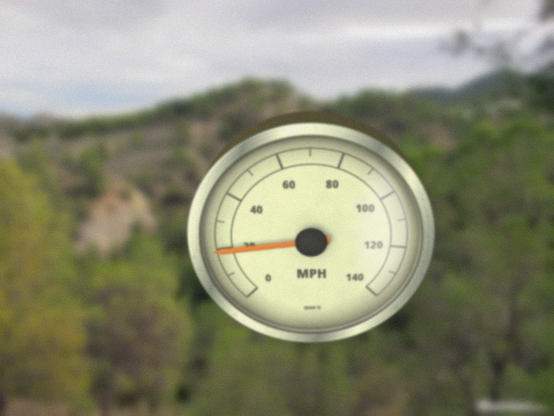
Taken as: 20 mph
